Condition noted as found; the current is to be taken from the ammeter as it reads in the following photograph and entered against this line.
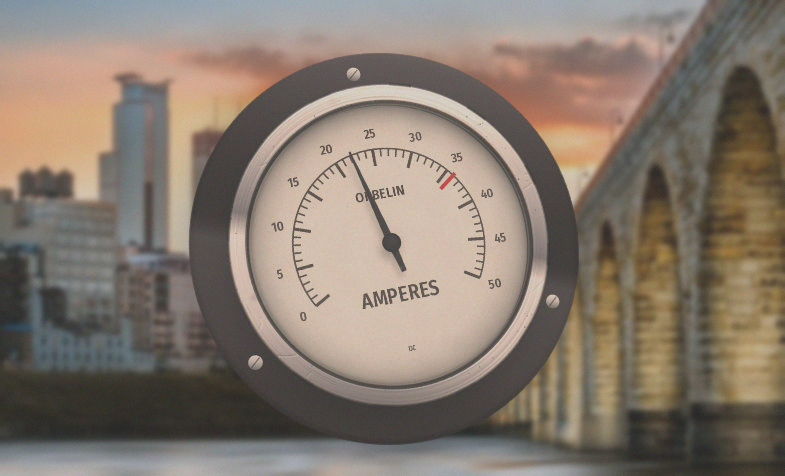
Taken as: 22 A
